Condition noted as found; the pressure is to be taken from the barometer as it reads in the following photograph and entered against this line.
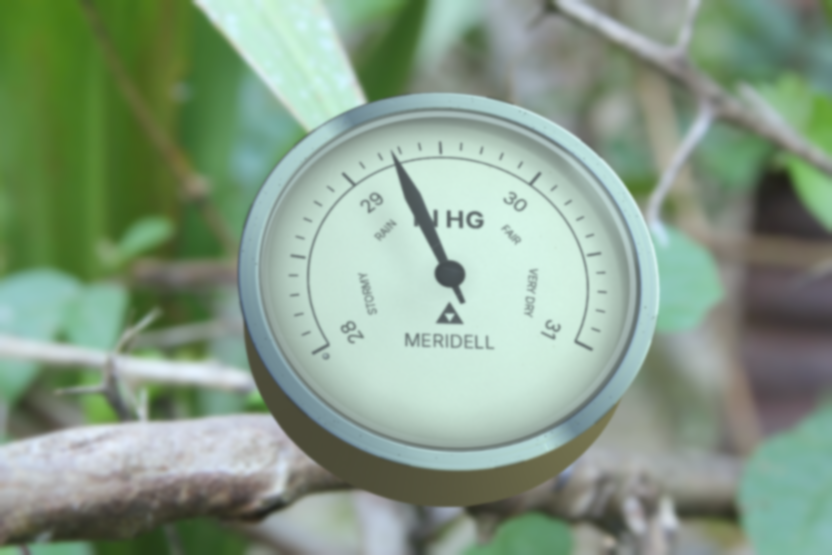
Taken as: 29.25 inHg
